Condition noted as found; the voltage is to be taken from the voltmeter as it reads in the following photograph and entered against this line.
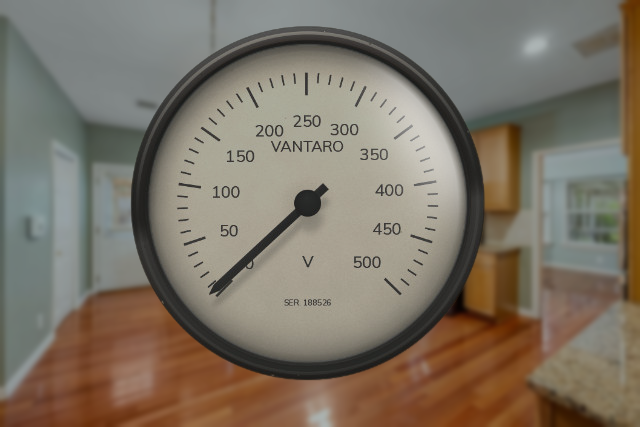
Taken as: 5 V
